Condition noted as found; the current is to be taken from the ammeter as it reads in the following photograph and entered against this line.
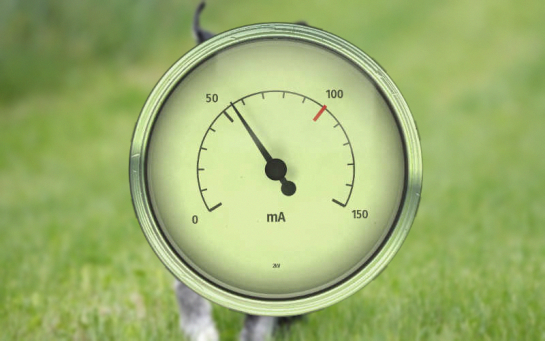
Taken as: 55 mA
